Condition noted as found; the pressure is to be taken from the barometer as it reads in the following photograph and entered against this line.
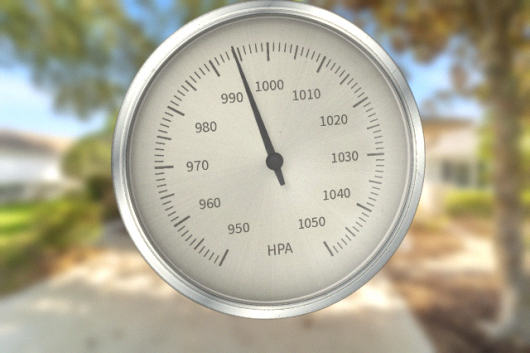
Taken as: 994 hPa
